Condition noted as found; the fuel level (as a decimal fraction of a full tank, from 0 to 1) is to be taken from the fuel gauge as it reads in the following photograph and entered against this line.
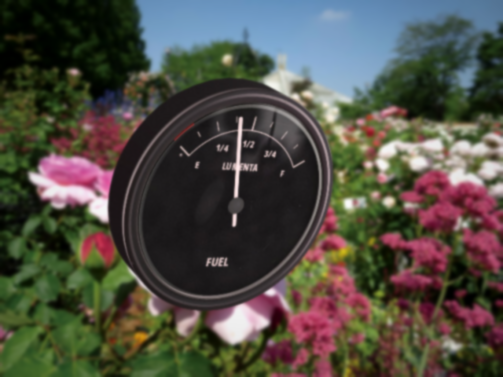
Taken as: 0.375
